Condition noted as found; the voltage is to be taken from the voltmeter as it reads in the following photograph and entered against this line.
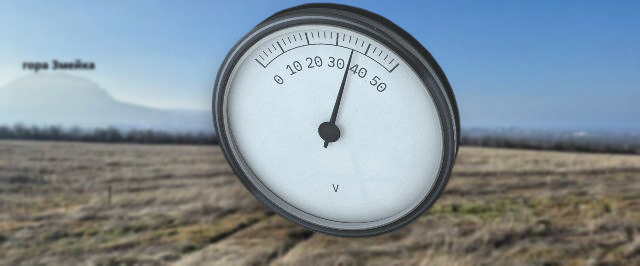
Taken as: 36 V
